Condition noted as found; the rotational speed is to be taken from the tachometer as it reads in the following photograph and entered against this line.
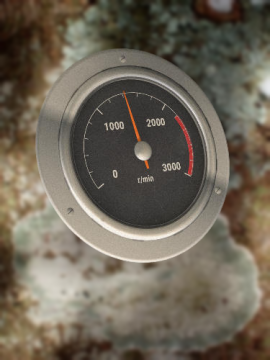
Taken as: 1400 rpm
